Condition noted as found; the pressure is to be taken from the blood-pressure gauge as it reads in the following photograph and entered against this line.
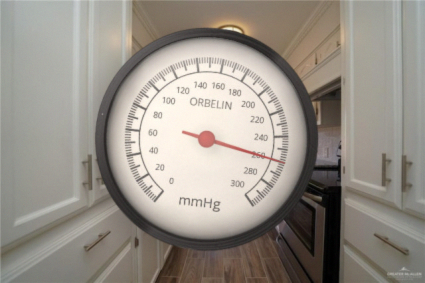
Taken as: 260 mmHg
